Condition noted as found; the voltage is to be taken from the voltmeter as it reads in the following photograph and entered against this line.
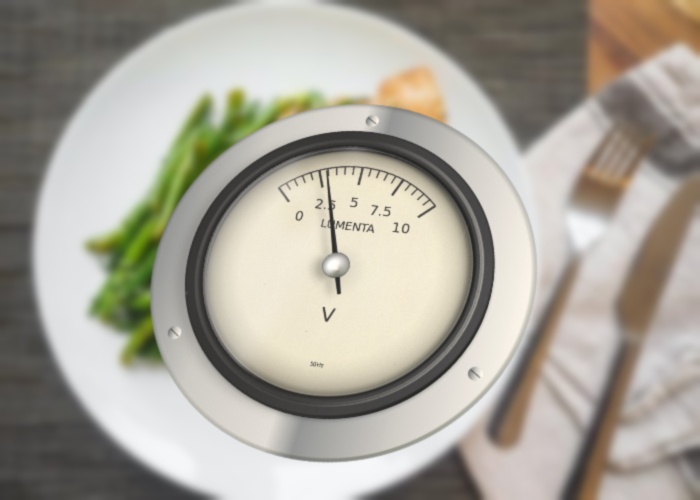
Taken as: 3 V
